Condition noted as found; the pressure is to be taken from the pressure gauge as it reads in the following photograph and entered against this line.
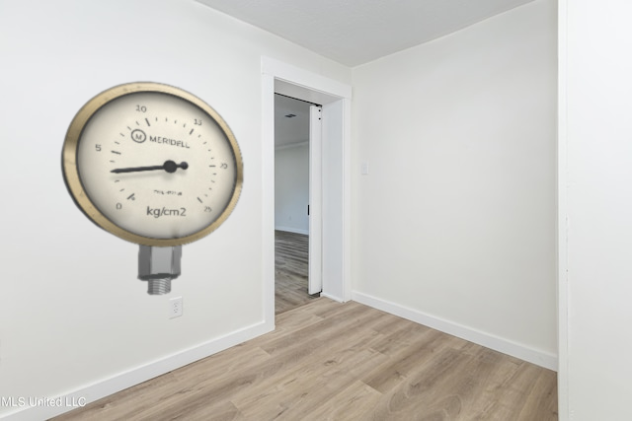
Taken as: 3 kg/cm²
